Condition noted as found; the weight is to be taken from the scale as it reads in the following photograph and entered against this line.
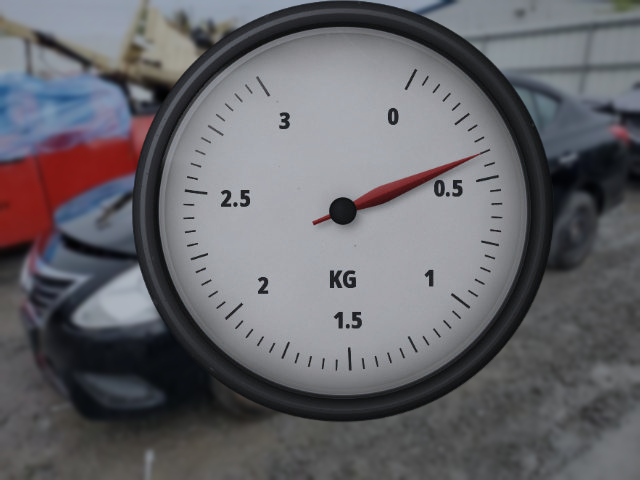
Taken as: 0.4 kg
